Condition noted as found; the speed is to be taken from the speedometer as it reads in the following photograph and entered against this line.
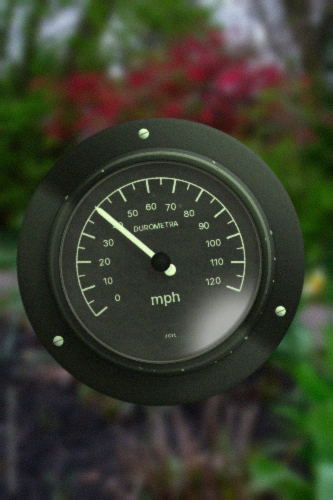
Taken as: 40 mph
